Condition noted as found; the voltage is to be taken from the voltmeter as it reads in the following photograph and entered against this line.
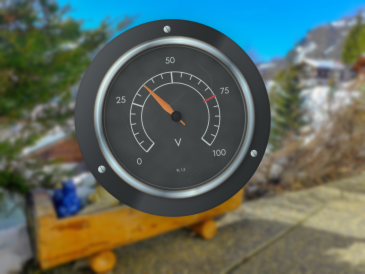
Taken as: 35 V
